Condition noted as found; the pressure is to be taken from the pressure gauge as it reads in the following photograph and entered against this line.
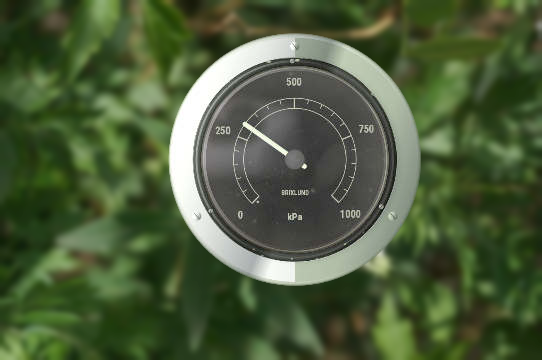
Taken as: 300 kPa
